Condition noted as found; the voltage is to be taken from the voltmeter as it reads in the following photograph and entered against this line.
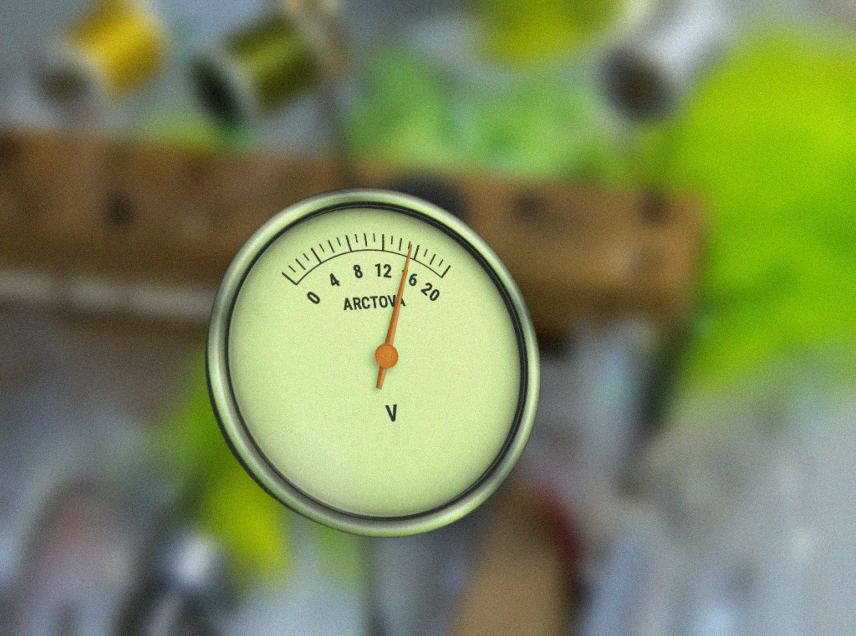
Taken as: 15 V
